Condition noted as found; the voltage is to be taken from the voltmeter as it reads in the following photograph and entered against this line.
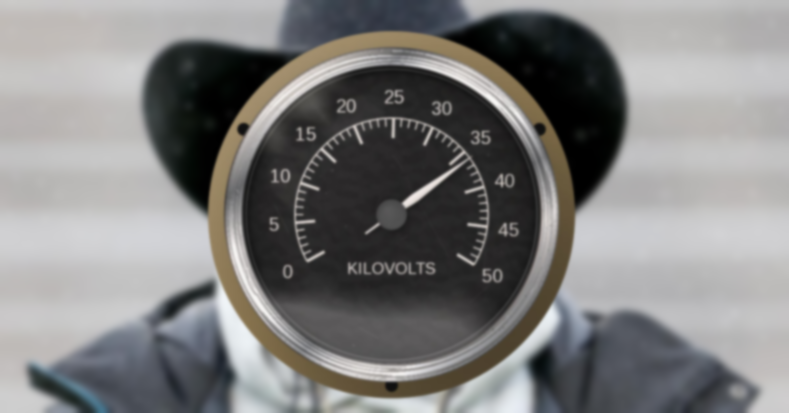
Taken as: 36 kV
